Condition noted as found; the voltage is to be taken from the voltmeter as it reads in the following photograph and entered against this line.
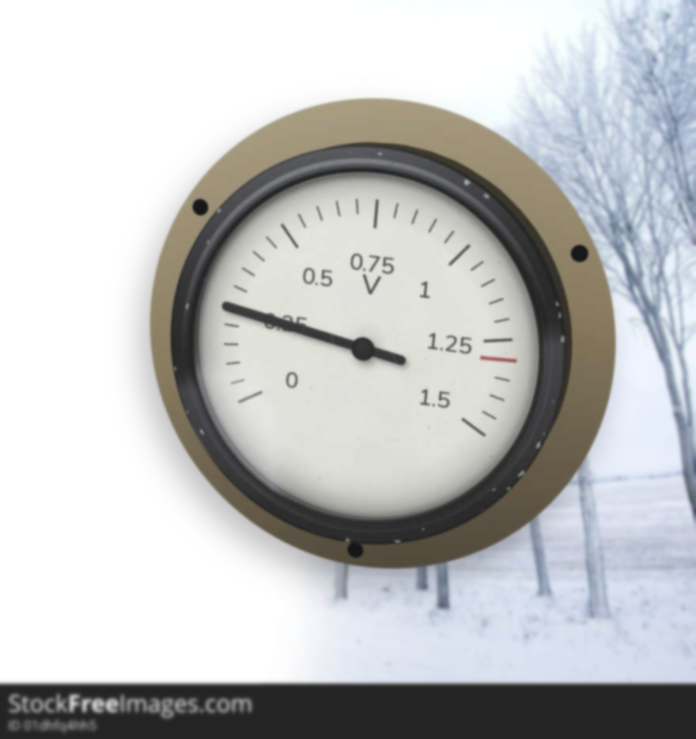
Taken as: 0.25 V
